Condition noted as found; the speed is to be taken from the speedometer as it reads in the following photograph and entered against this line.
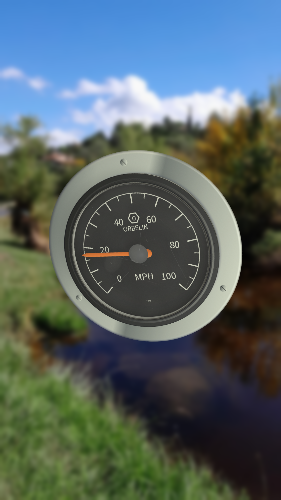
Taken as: 17.5 mph
